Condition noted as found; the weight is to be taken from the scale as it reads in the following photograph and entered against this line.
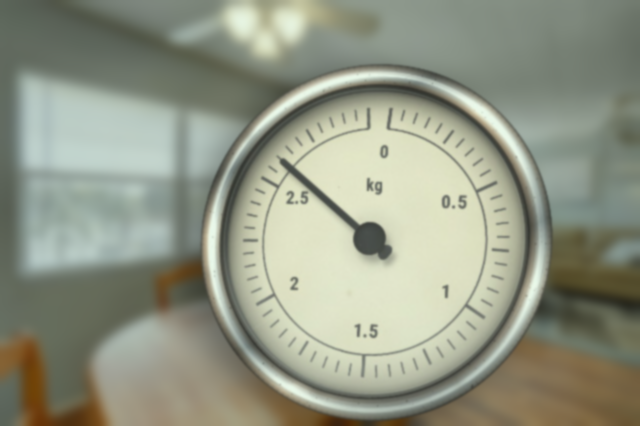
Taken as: 2.6 kg
